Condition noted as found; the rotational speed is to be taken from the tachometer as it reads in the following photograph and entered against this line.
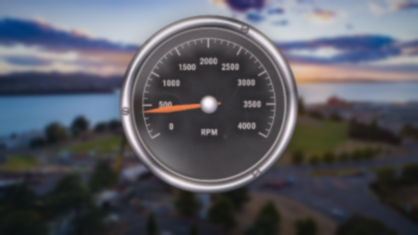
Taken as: 400 rpm
